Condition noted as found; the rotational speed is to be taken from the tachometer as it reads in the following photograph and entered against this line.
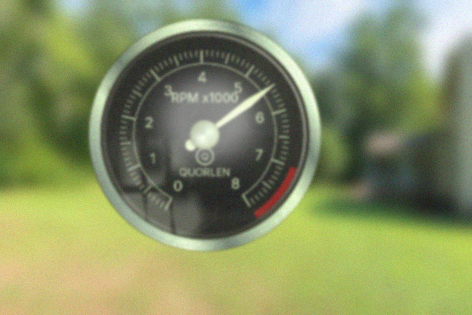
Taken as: 5500 rpm
